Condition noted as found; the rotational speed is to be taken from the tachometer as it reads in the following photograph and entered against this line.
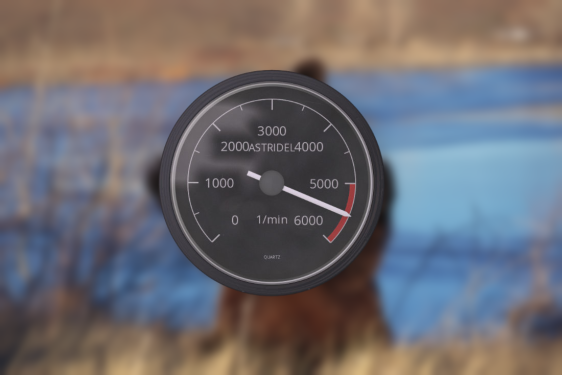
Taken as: 5500 rpm
